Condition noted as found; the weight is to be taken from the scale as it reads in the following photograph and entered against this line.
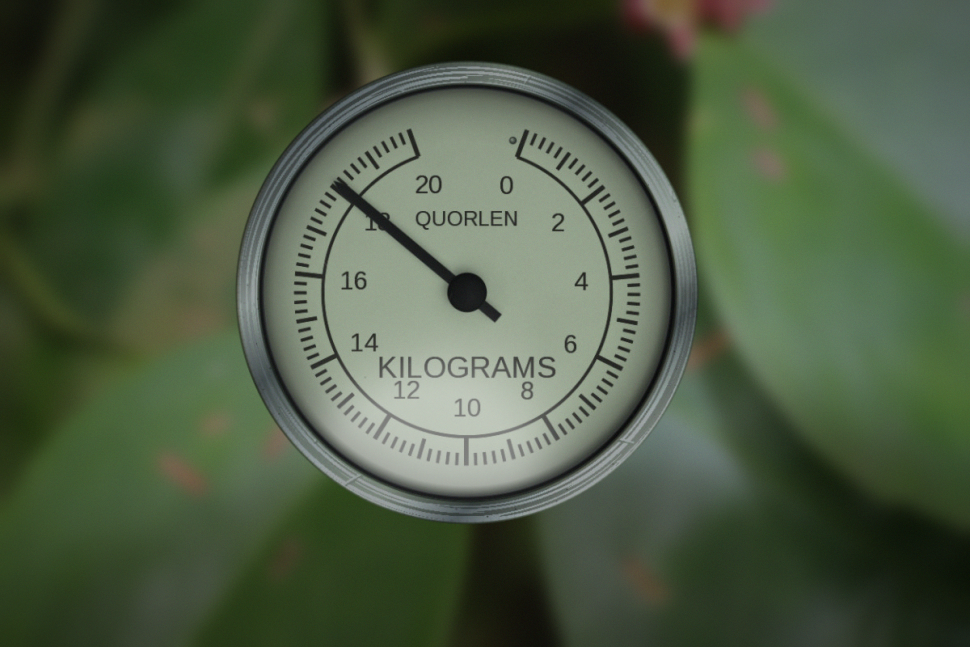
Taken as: 18.1 kg
